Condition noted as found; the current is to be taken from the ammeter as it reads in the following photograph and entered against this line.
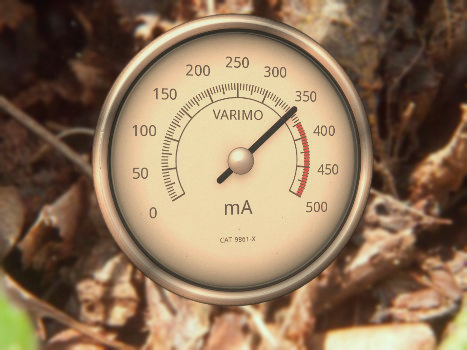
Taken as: 350 mA
